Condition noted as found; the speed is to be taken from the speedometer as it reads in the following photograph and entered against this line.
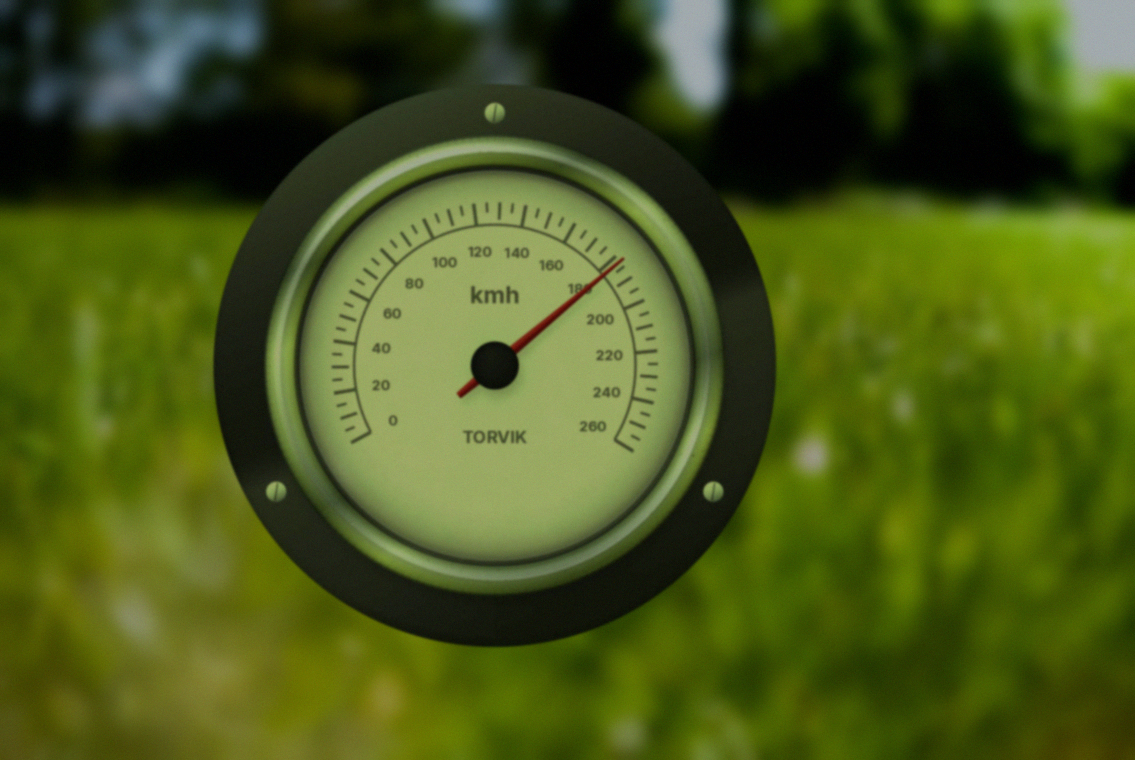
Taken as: 182.5 km/h
